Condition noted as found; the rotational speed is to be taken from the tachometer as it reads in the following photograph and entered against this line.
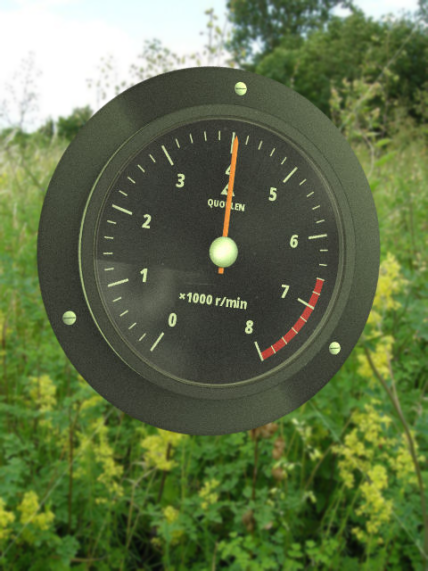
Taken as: 4000 rpm
